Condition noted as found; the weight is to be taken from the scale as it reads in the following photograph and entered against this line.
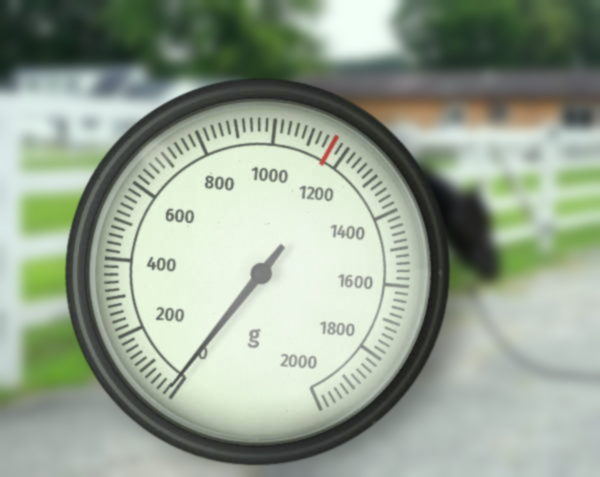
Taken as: 20 g
